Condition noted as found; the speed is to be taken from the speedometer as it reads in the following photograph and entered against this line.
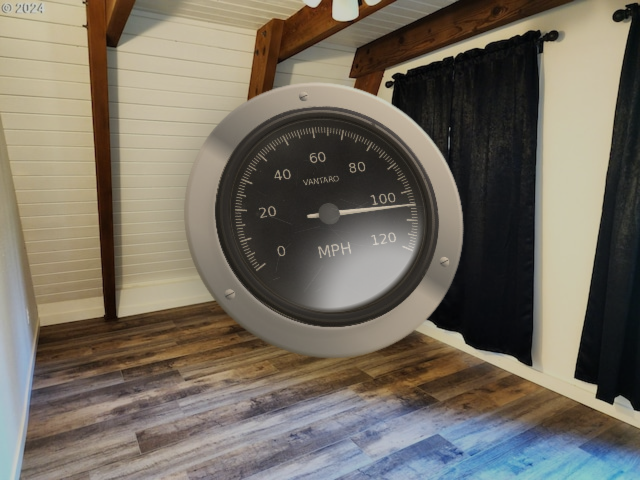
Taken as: 105 mph
